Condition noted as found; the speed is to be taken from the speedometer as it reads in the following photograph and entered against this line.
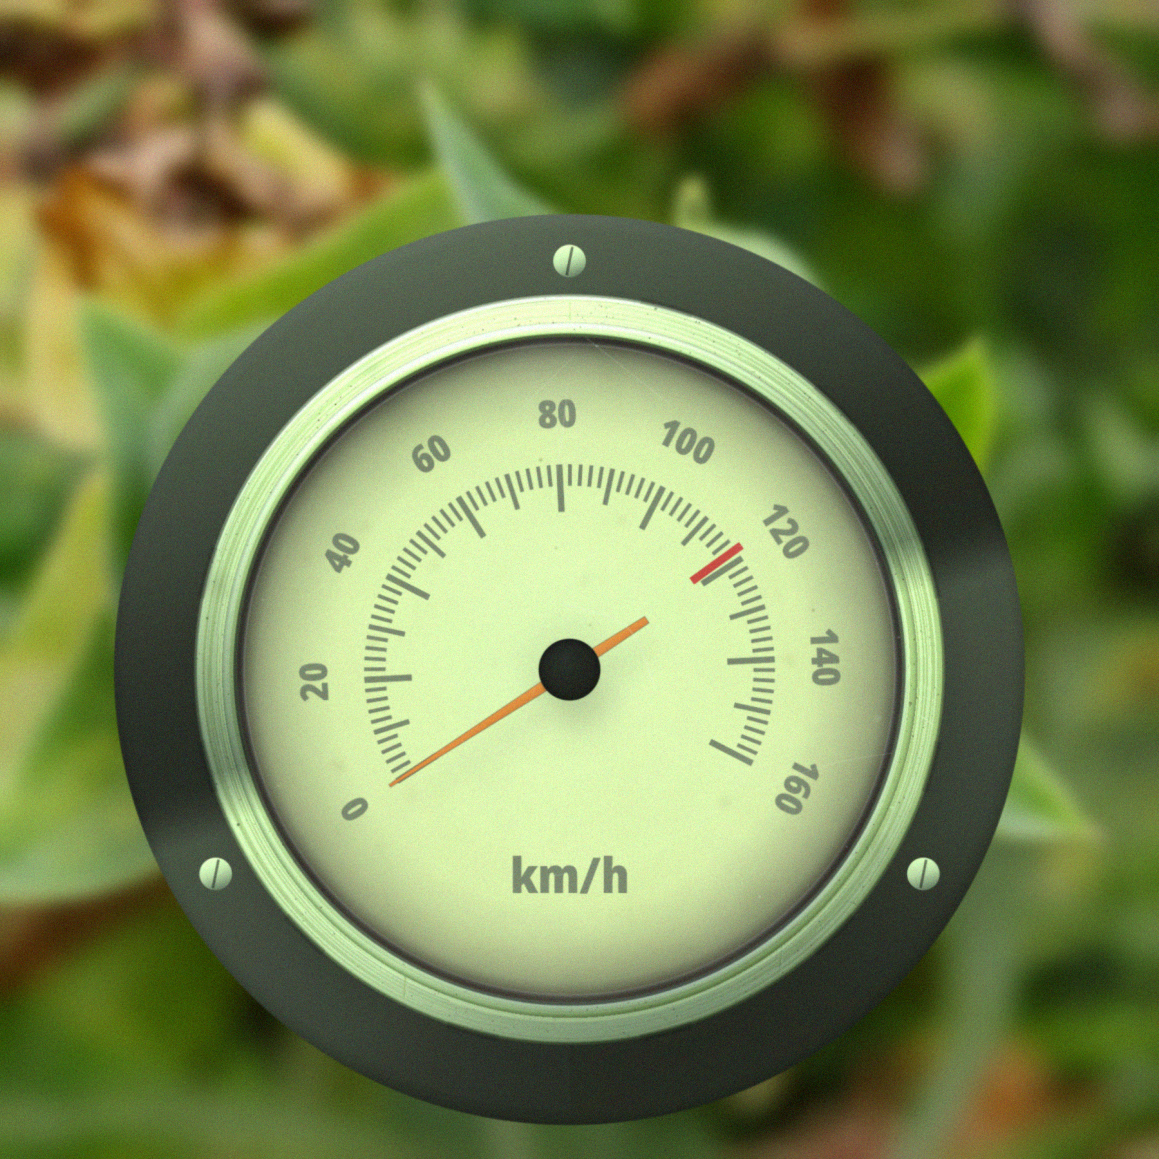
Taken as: 0 km/h
